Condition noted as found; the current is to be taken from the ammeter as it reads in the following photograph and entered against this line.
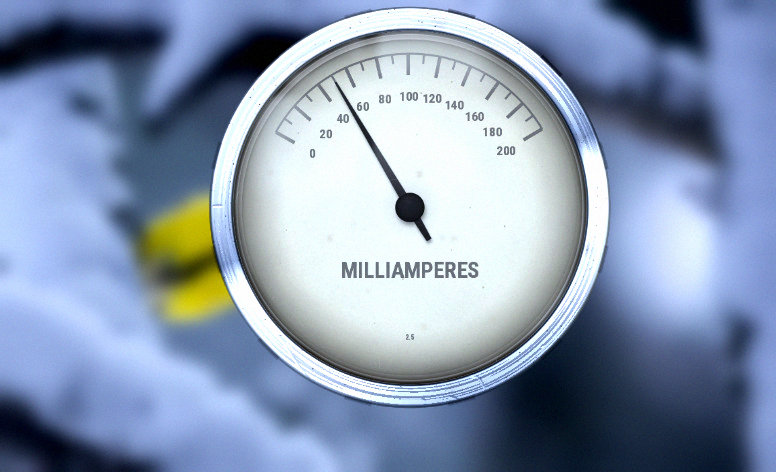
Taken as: 50 mA
